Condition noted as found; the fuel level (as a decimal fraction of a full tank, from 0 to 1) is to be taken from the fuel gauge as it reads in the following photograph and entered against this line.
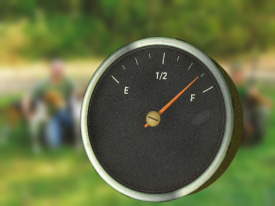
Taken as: 0.875
